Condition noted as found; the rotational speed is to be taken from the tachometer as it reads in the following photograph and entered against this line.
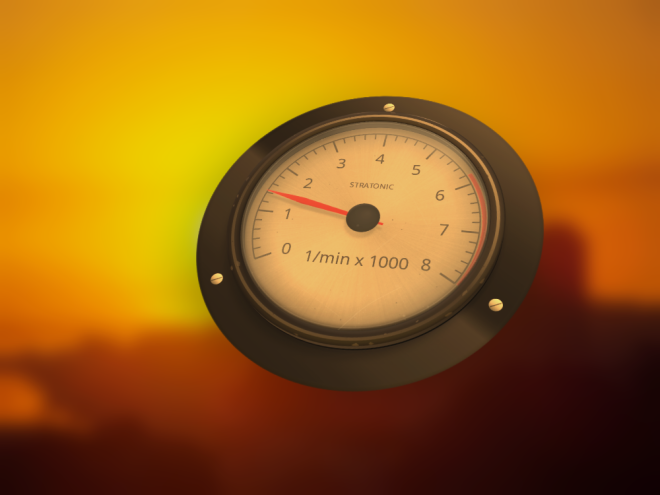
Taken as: 1400 rpm
